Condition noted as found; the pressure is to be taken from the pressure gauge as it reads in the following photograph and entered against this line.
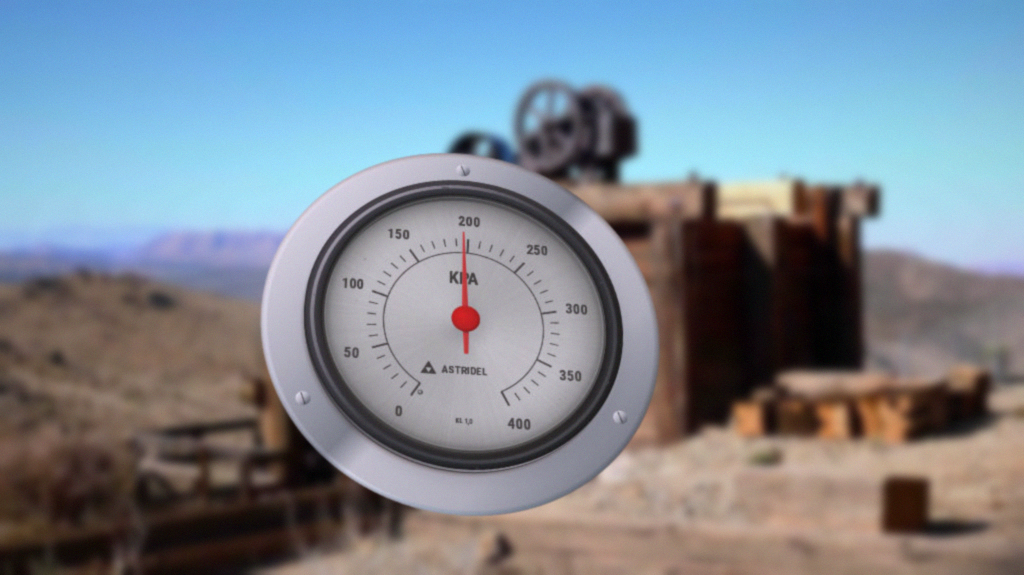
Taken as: 195 kPa
